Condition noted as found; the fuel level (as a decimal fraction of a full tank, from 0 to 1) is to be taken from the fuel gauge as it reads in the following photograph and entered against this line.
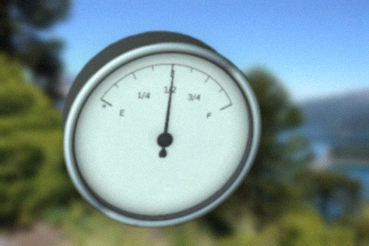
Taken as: 0.5
